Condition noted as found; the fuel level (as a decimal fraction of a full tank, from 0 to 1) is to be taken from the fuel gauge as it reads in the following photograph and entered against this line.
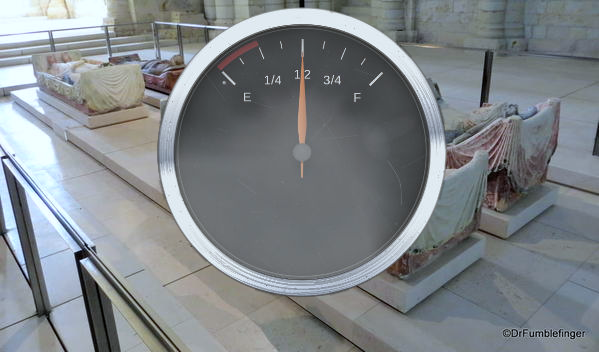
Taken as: 0.5
